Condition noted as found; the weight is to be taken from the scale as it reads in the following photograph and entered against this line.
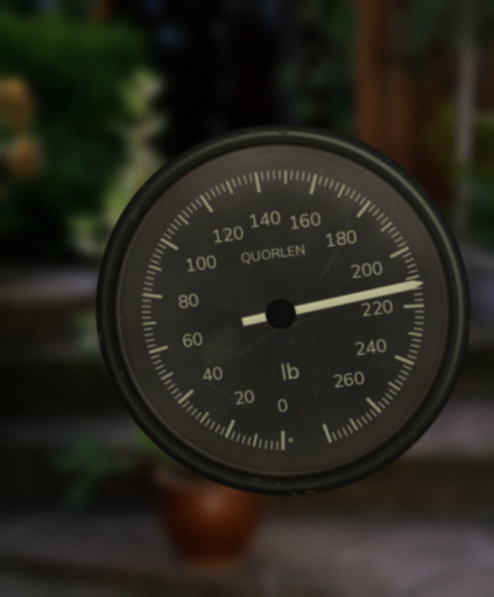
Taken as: 212 lb
